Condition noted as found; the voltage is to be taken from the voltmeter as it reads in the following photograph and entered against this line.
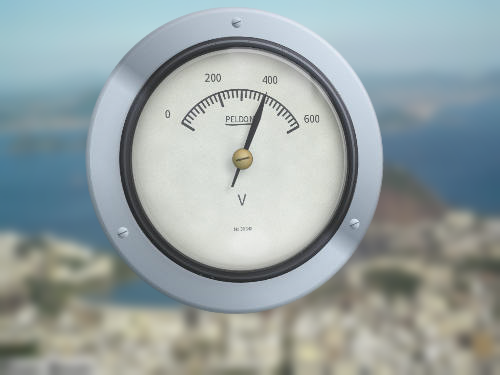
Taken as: 400 V
